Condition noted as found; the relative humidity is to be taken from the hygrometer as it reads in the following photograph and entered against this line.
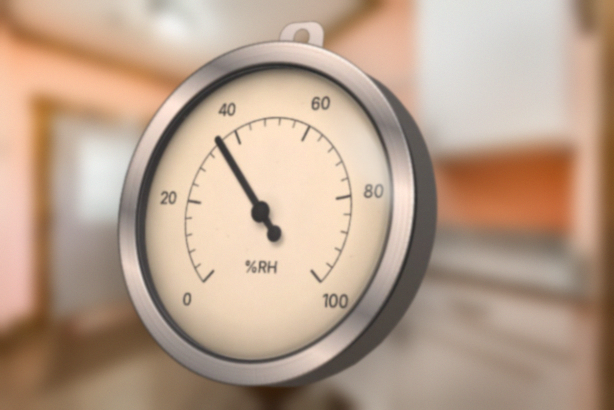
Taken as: 36 %
